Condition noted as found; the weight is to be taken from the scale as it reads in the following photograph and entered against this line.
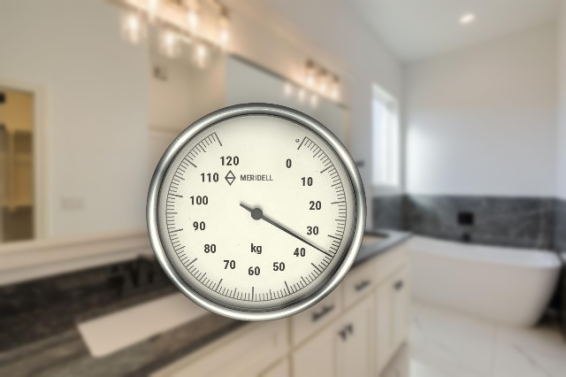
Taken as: 35 kg
